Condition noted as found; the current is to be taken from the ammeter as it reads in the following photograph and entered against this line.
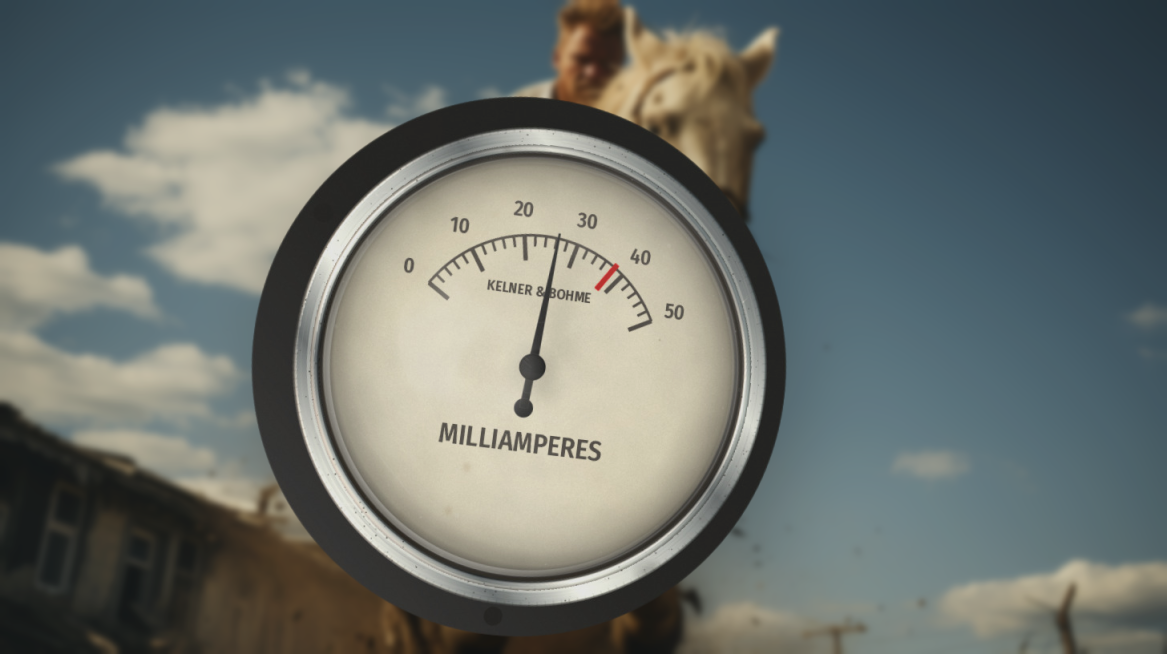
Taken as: 26 mA
